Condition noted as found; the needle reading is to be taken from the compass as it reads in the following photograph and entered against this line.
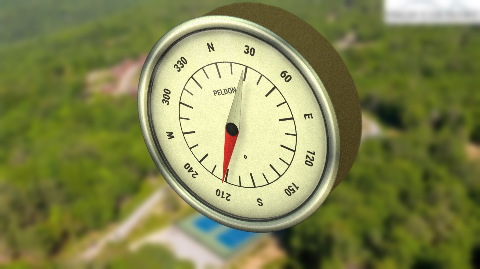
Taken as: 210 °
